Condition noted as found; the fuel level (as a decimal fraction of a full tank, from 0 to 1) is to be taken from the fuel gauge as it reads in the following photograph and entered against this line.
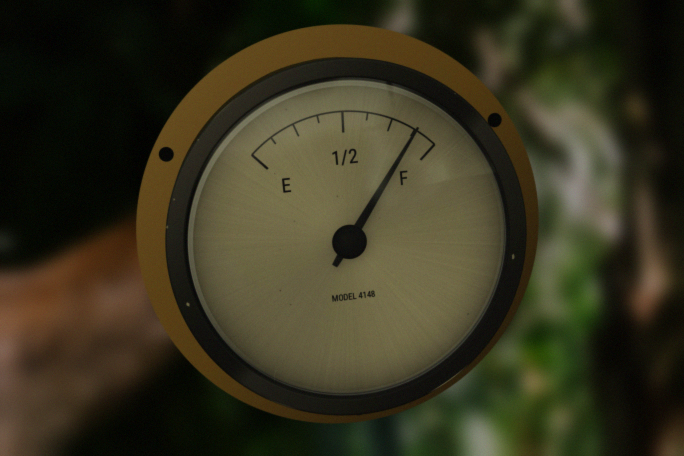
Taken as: 0.875
